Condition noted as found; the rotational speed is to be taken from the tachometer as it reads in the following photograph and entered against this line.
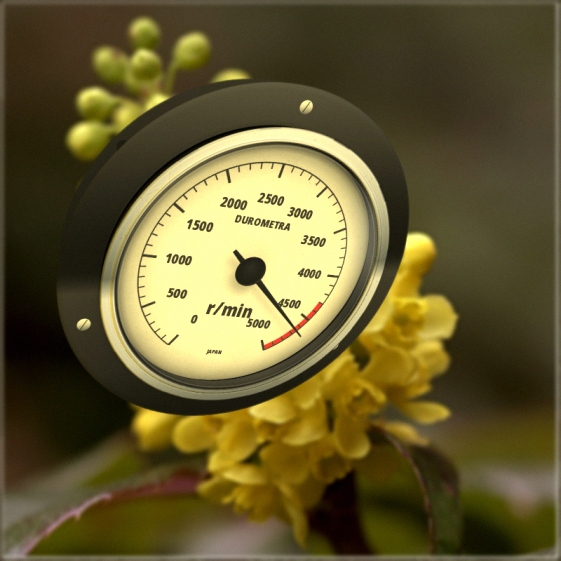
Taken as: 4650 rpm
